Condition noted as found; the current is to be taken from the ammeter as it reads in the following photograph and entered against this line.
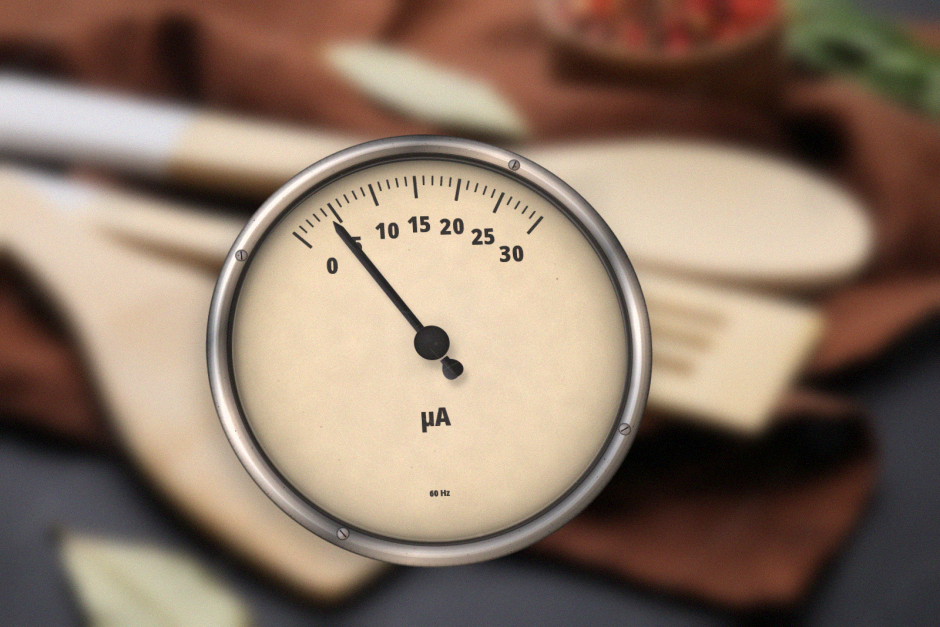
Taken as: 4 µA
